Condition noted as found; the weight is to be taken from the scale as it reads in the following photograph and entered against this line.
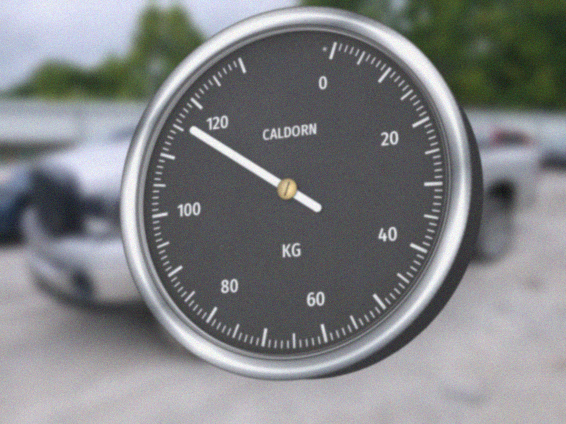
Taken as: 116 kg
